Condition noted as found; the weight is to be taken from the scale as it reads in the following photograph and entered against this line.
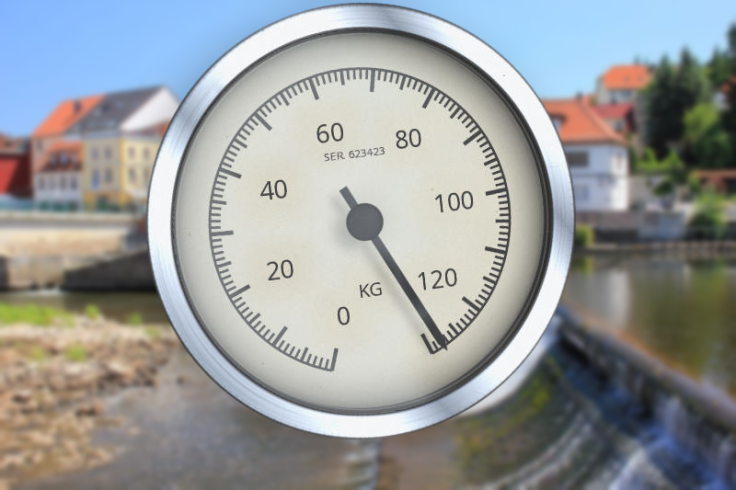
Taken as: 128 kg
